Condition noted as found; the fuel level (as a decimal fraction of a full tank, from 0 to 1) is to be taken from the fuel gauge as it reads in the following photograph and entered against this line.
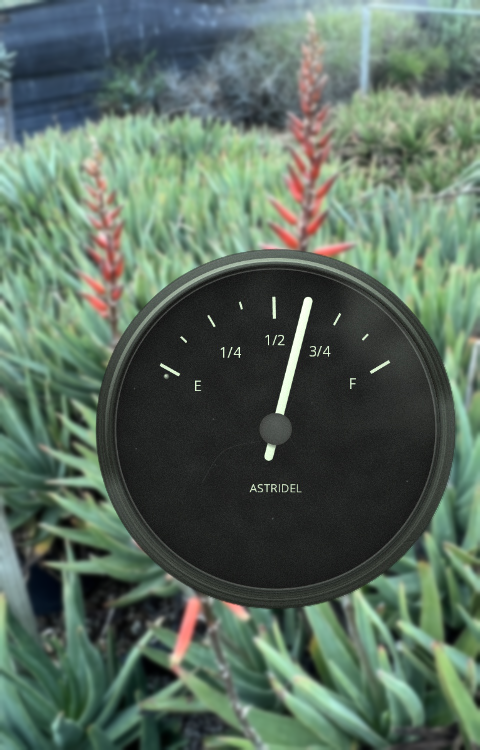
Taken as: 0.625
